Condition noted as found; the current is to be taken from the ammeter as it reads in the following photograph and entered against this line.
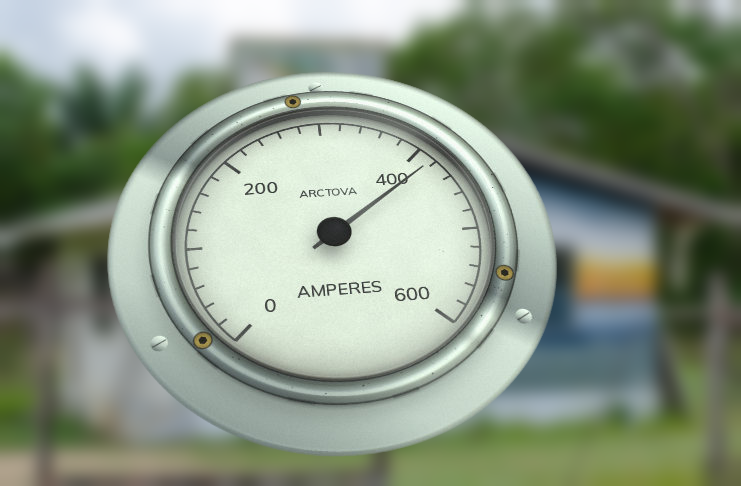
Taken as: 420 A
